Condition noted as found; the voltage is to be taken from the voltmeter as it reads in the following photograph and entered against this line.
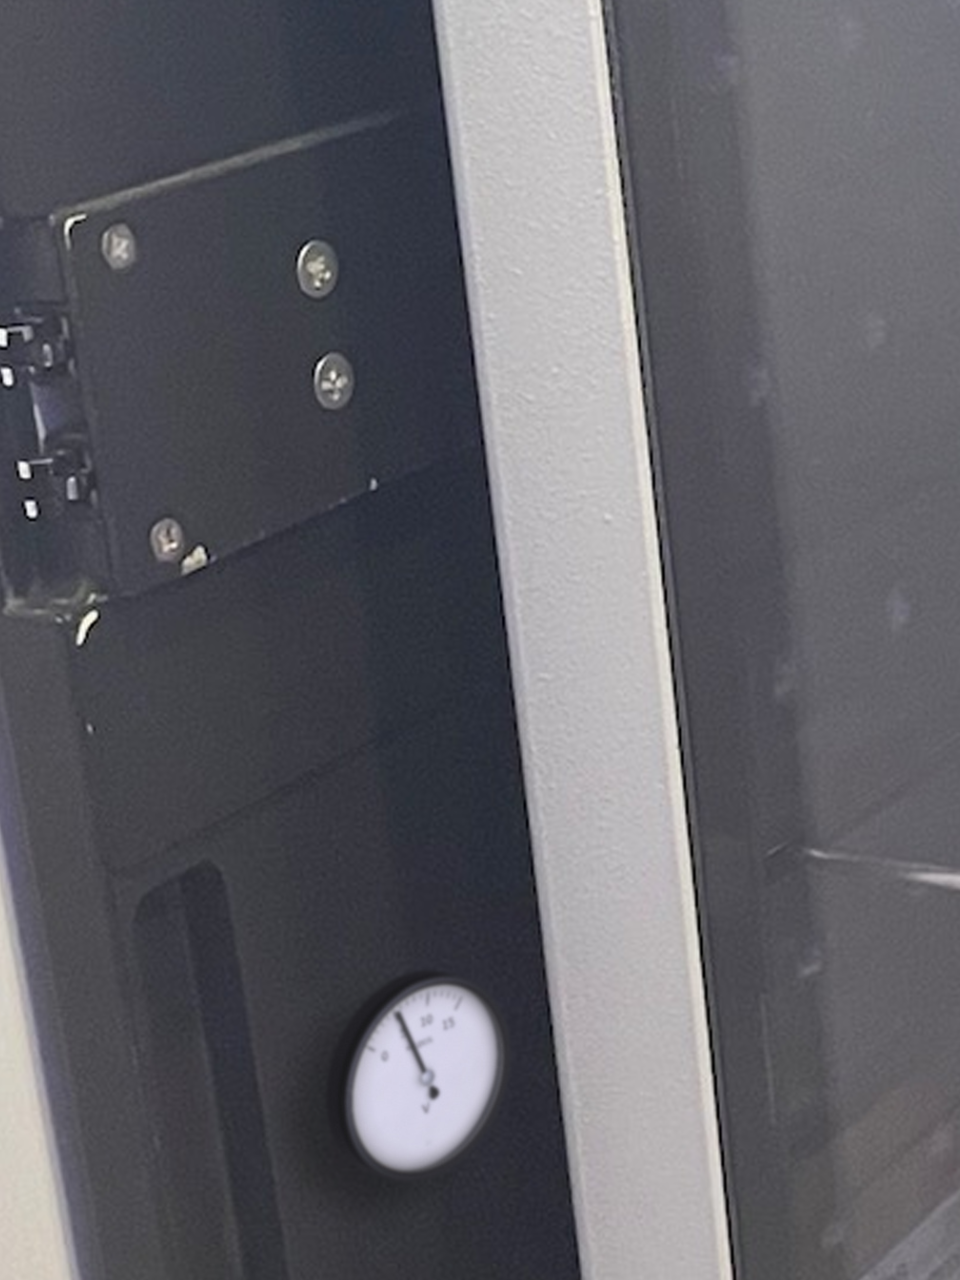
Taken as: 5 V
